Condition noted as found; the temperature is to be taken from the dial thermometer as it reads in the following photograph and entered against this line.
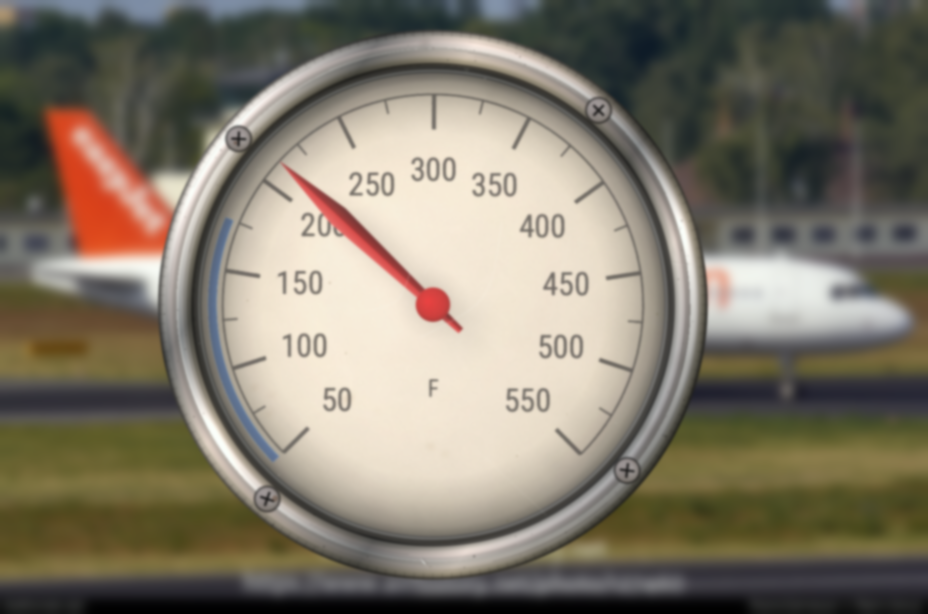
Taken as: 212.5 °F
